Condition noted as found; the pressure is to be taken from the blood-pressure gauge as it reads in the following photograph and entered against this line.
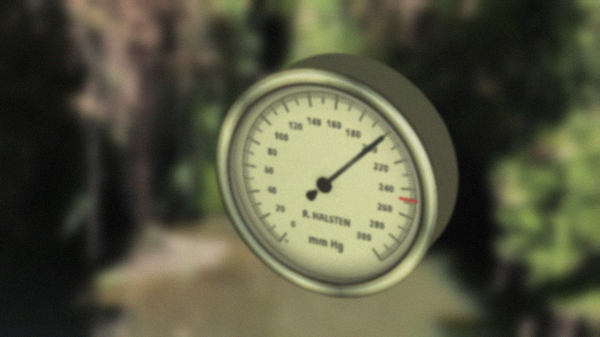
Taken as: 200 mmHg
